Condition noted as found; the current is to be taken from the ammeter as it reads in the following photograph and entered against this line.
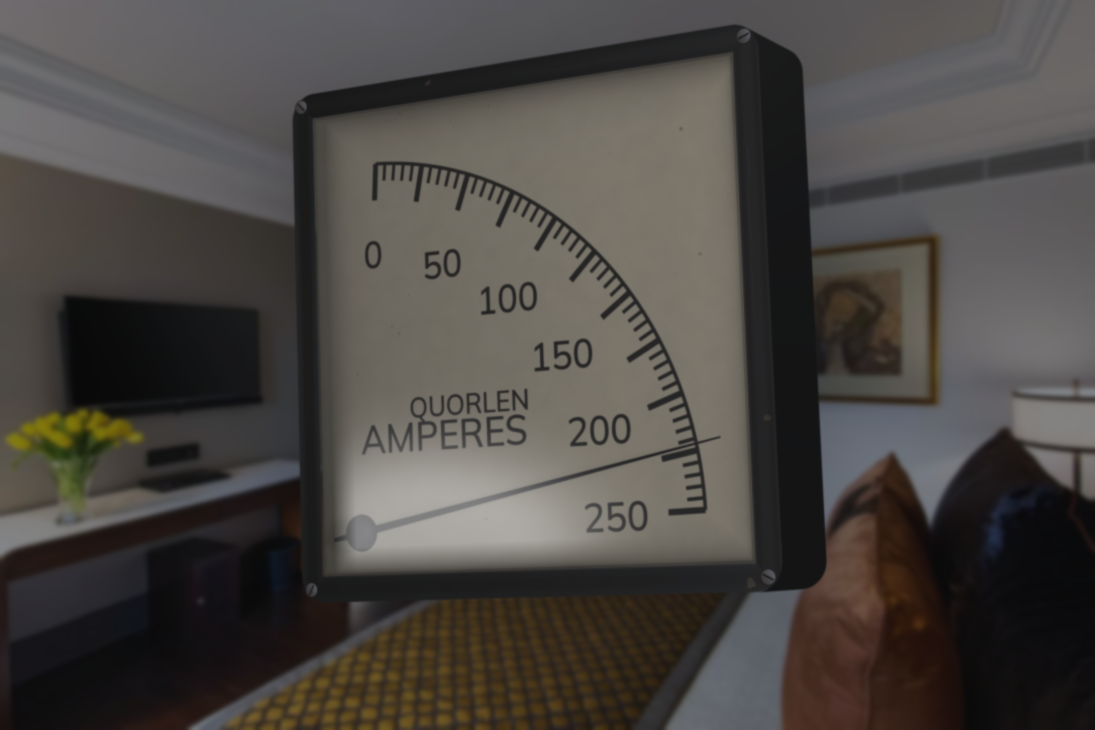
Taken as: 222.5 A
